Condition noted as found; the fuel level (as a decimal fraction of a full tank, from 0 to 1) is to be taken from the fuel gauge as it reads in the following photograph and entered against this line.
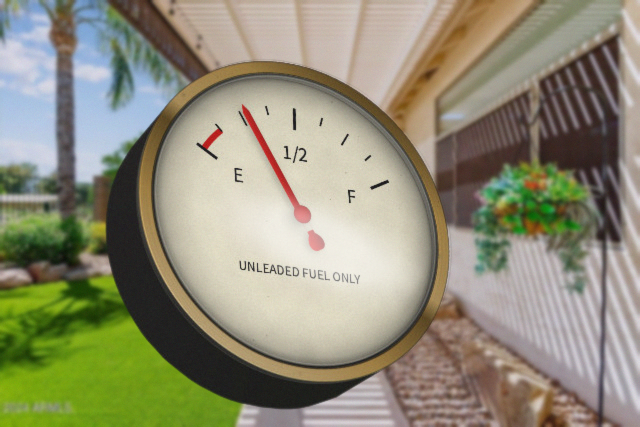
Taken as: 0.25
